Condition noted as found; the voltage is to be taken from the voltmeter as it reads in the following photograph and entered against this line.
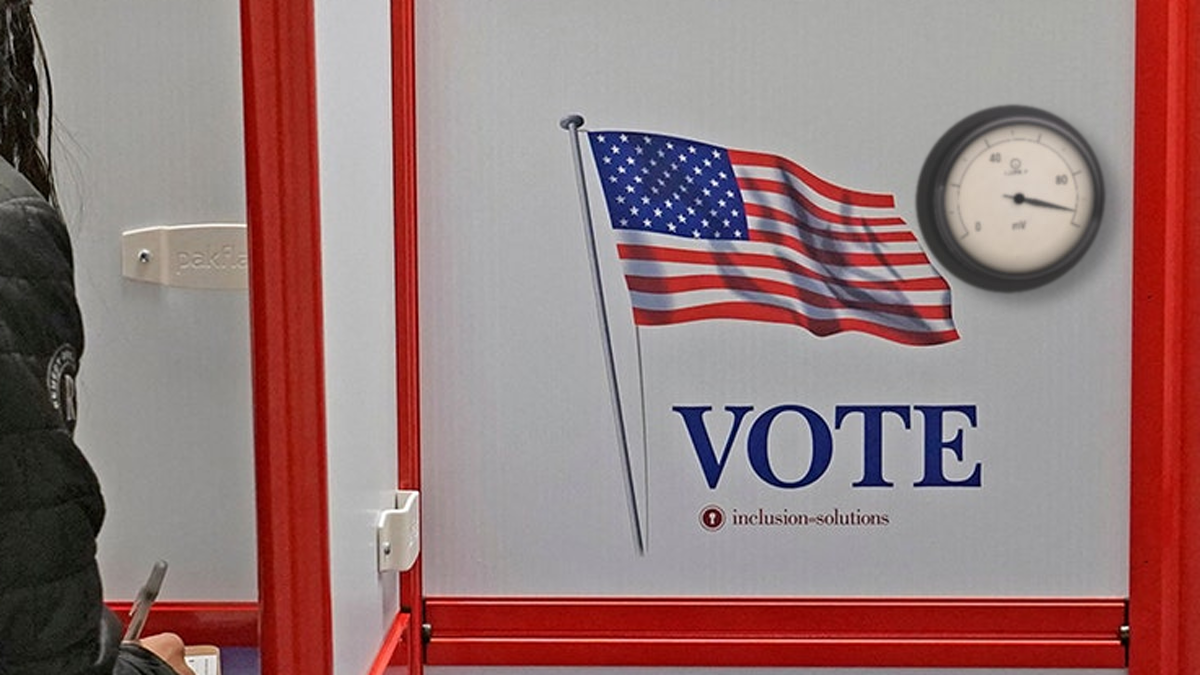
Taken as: 95 mV
